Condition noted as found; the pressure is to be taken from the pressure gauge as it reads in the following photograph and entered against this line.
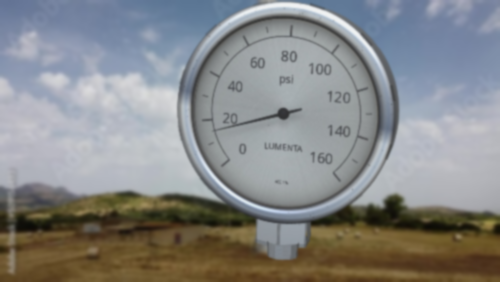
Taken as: 15 psi
